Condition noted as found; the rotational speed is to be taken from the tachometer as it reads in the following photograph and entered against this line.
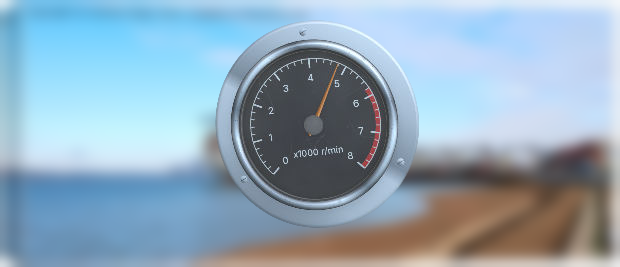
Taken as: 4800 rpm
